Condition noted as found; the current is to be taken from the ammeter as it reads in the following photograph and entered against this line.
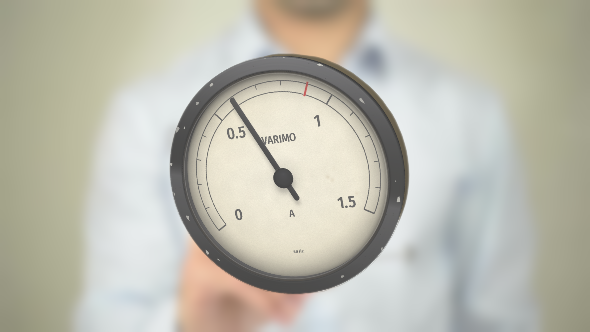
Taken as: 0.6 A
